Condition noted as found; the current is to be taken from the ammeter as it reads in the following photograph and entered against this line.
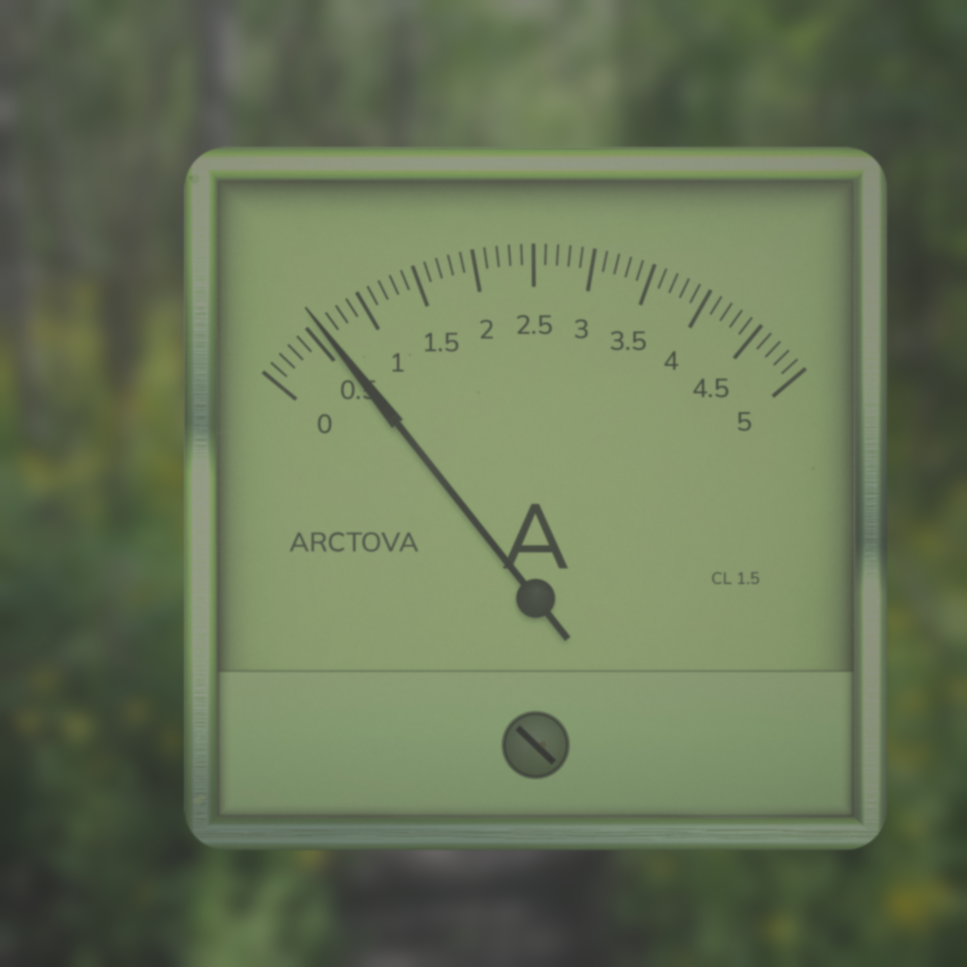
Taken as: 0.6 A
